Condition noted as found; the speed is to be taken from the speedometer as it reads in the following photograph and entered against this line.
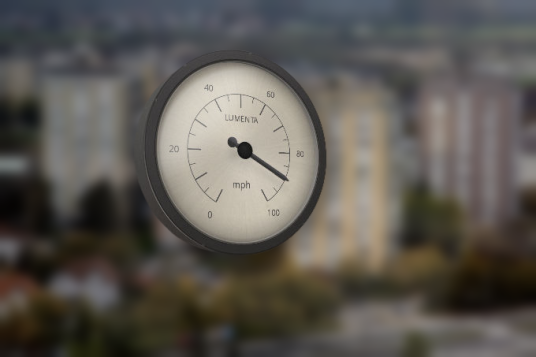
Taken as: 90 mph
